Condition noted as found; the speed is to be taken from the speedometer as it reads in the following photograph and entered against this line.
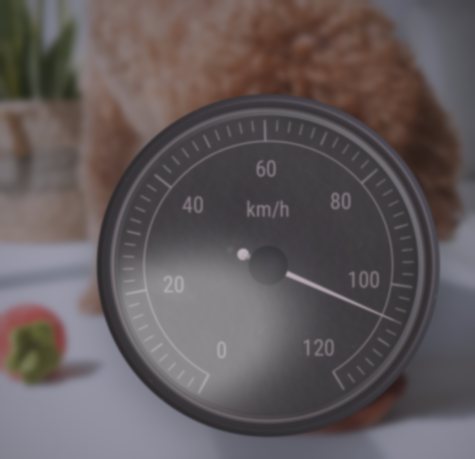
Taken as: 106 km/h
